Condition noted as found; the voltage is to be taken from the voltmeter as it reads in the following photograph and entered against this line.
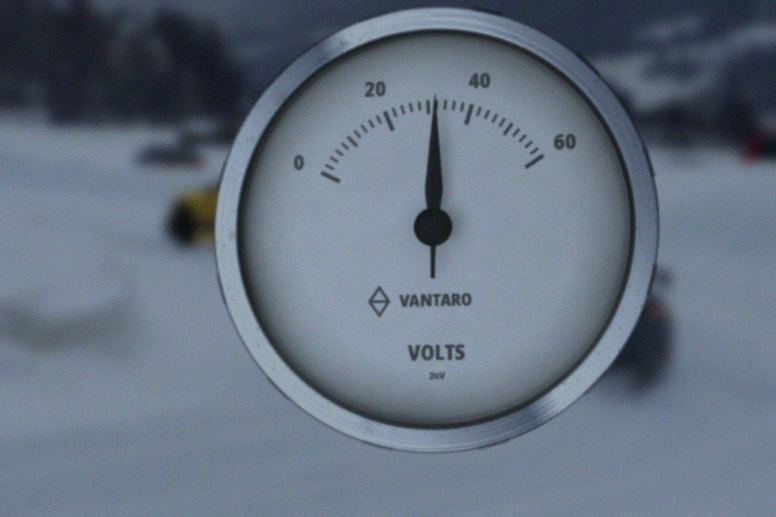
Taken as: 32 V
